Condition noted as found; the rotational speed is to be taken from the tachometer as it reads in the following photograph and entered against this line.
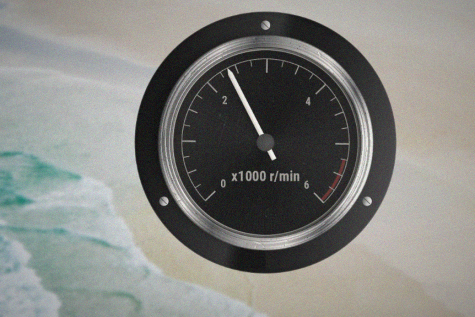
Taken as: 2375 rpm
